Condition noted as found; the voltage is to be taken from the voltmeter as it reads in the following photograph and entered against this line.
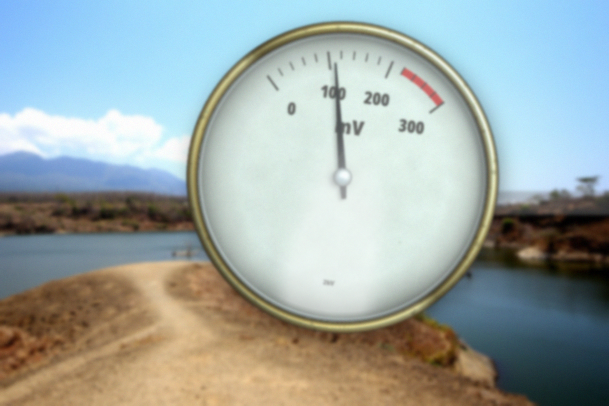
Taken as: 110 mV
